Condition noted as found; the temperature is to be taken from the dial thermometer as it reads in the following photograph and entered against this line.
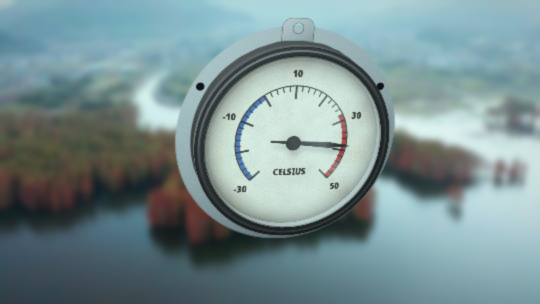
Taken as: 38 °C
